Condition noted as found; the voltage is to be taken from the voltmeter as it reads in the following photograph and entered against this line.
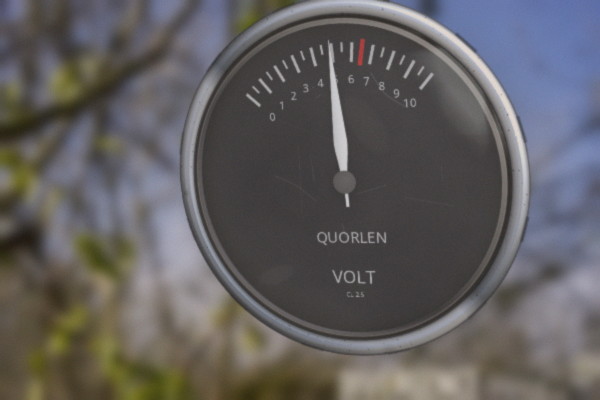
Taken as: 5 V
